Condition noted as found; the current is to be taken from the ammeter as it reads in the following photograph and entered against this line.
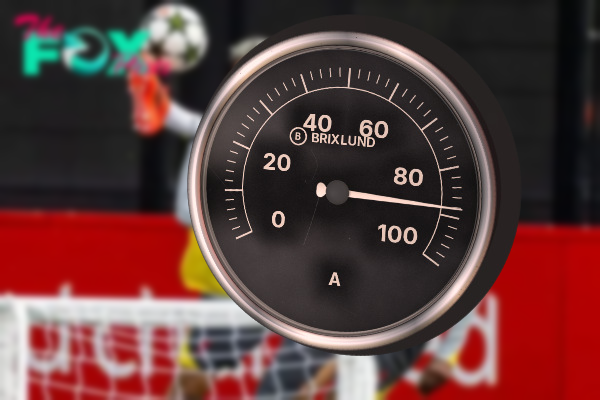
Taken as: 88 A
